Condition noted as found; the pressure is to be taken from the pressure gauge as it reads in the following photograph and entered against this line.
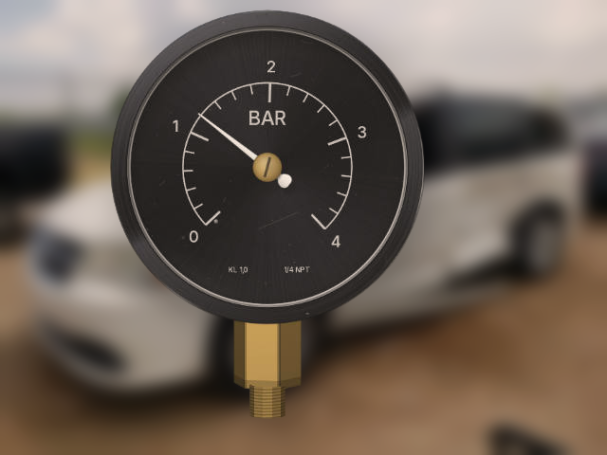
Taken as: 1.2 bar
